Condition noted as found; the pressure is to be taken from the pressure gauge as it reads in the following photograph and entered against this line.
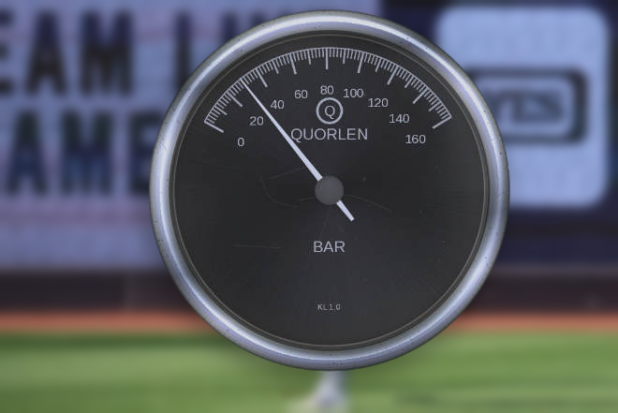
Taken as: 30 bar
